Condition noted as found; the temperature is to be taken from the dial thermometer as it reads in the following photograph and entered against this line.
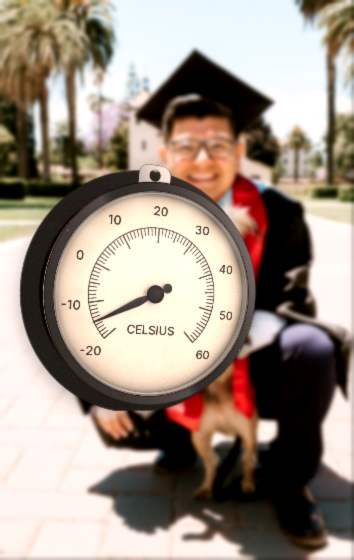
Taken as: -15 °C
